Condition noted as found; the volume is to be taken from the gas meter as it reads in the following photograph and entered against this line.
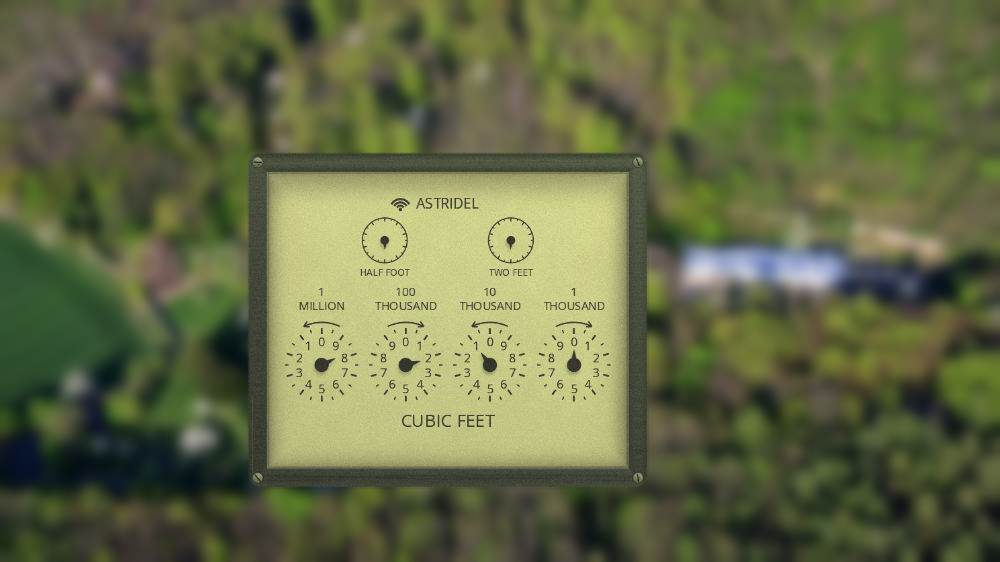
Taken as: 821000 ft³
